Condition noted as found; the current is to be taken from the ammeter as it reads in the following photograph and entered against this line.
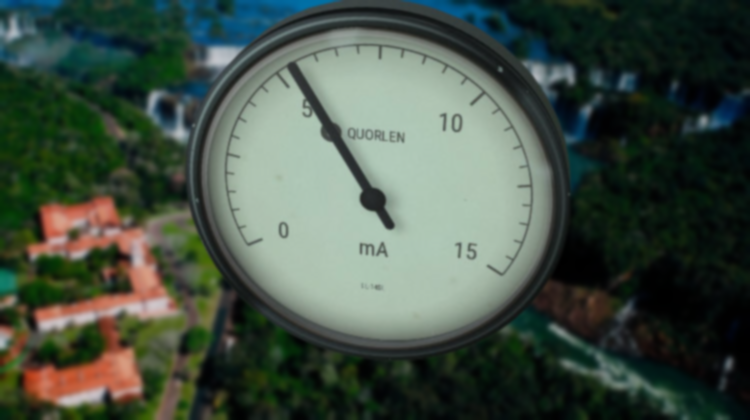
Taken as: 5.5 mA
